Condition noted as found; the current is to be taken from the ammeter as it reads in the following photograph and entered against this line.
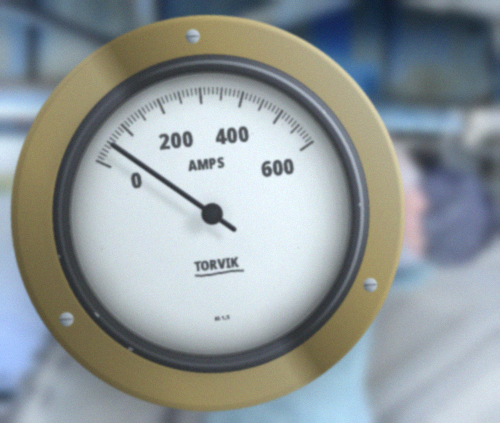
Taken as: 50 A
